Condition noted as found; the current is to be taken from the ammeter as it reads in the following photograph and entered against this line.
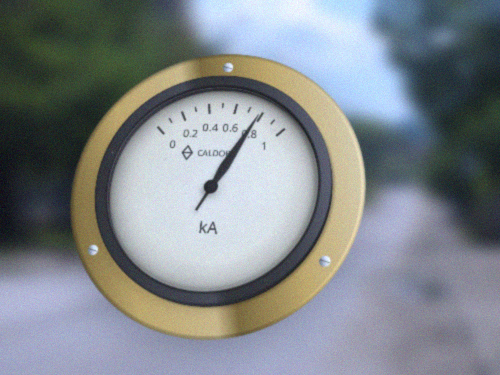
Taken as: 0.8 kA
